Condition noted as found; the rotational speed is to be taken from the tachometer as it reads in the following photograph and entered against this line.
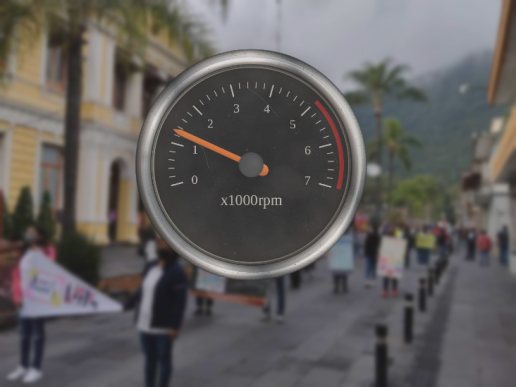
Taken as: 1300 rpm
